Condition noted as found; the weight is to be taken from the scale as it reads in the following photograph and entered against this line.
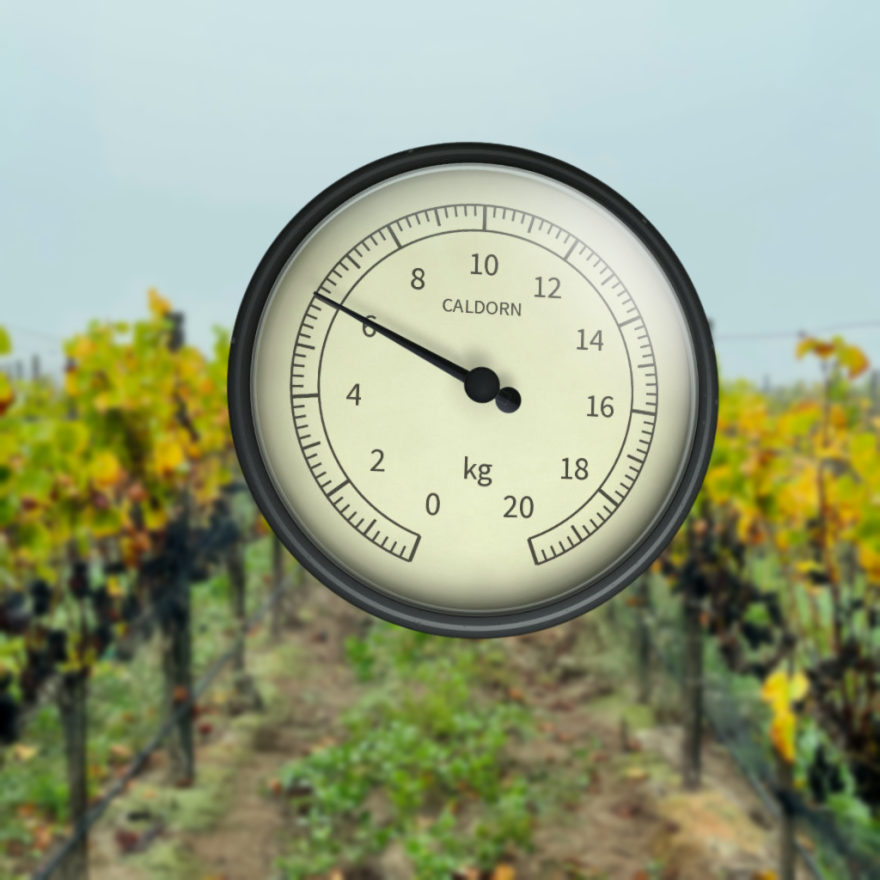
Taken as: 6 kg
